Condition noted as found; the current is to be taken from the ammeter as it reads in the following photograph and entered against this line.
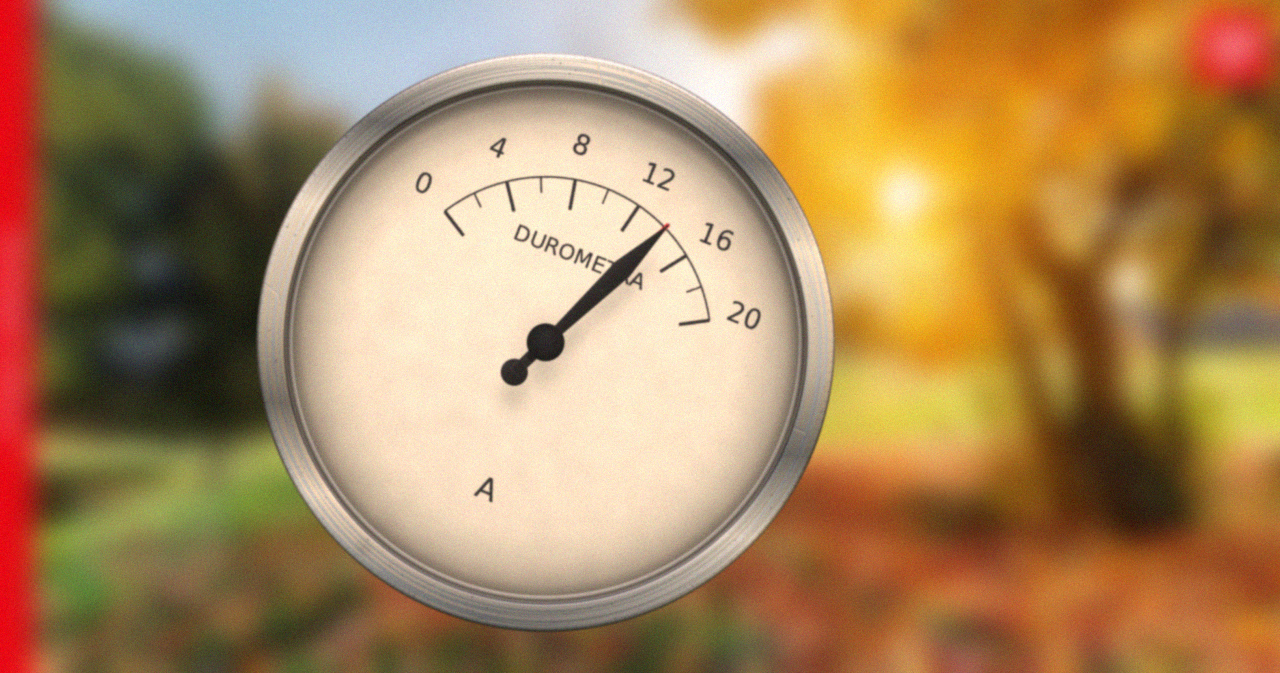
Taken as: 14 A
